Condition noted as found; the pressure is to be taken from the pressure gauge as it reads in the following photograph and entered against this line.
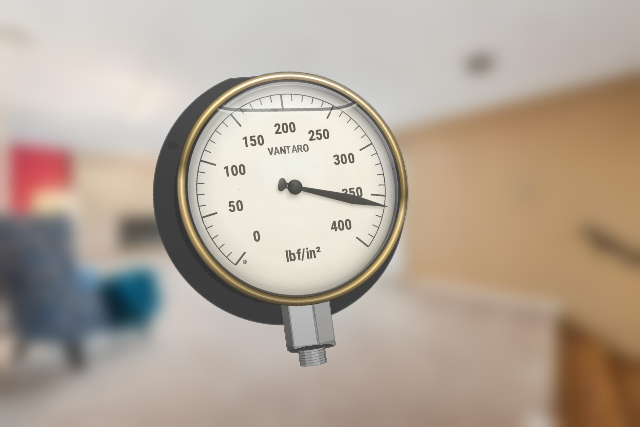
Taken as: 360 psi
